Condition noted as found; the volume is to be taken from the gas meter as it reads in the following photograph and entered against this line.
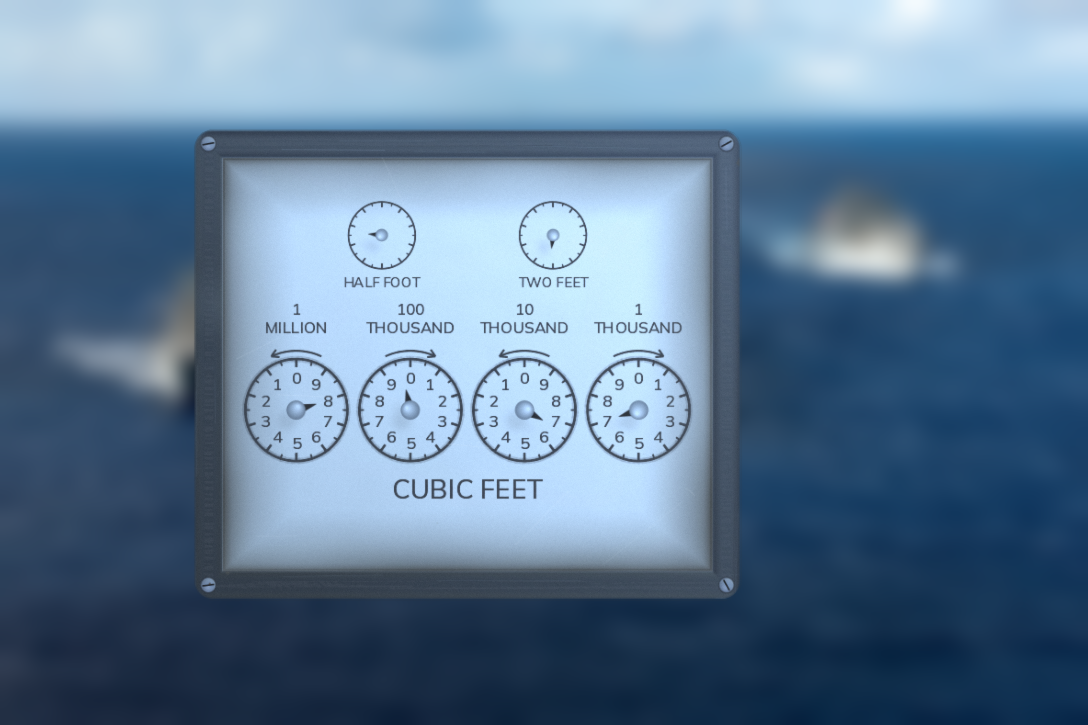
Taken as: 796700 ft³
